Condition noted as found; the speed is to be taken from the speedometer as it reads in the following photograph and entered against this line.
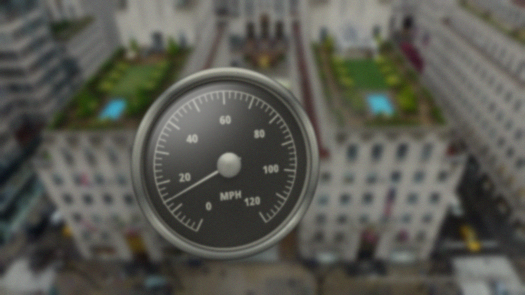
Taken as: 14 mph
